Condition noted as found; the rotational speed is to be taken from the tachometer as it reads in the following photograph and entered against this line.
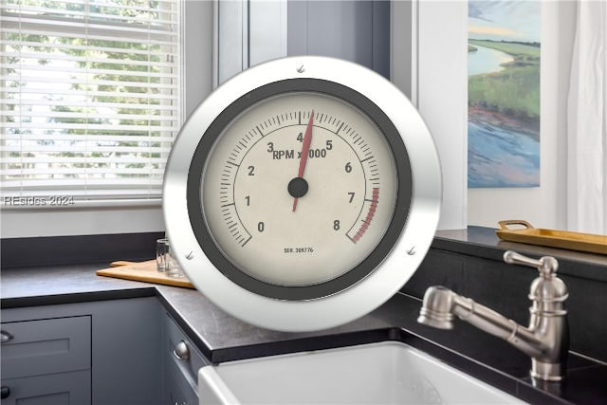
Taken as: 4300 rpm
